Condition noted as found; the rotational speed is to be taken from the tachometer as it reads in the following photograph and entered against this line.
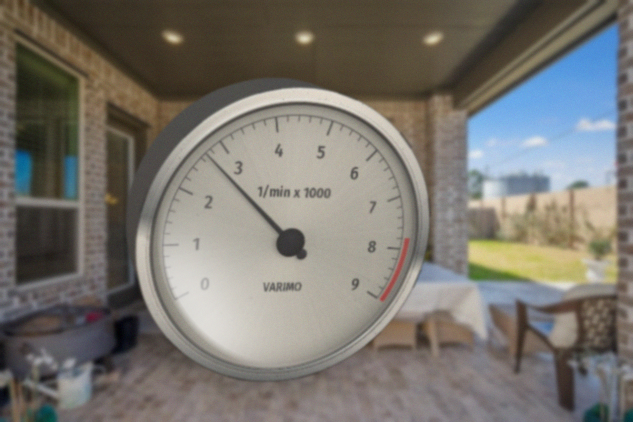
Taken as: 2700 rpm
